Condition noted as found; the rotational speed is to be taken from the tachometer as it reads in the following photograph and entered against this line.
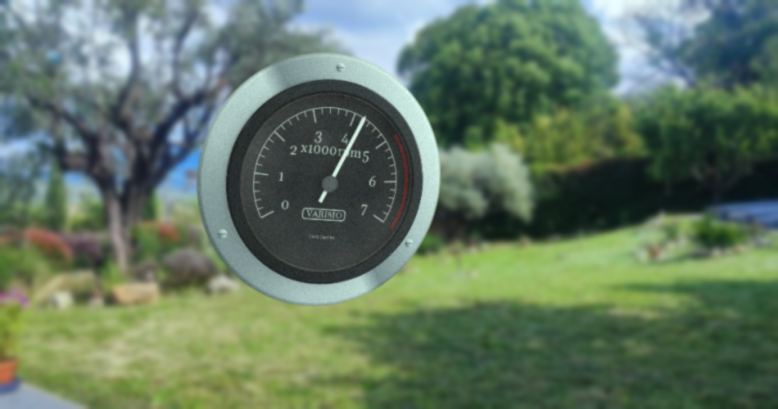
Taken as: 4200 rpm
